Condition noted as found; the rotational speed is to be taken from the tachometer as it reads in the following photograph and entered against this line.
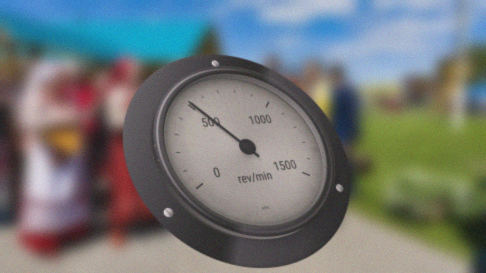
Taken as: 500 rpm
